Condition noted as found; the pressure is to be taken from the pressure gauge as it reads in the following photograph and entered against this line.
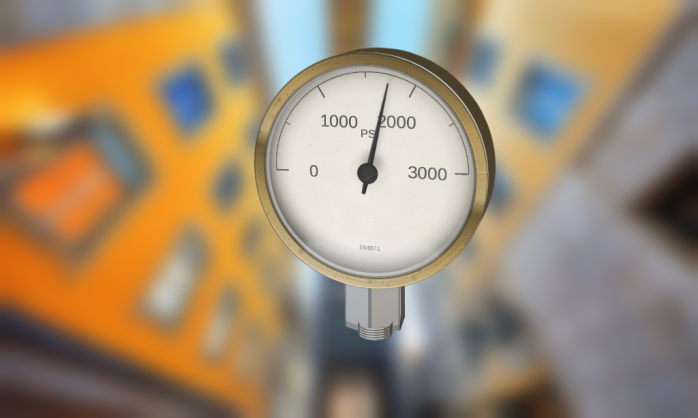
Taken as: 1750 psi
